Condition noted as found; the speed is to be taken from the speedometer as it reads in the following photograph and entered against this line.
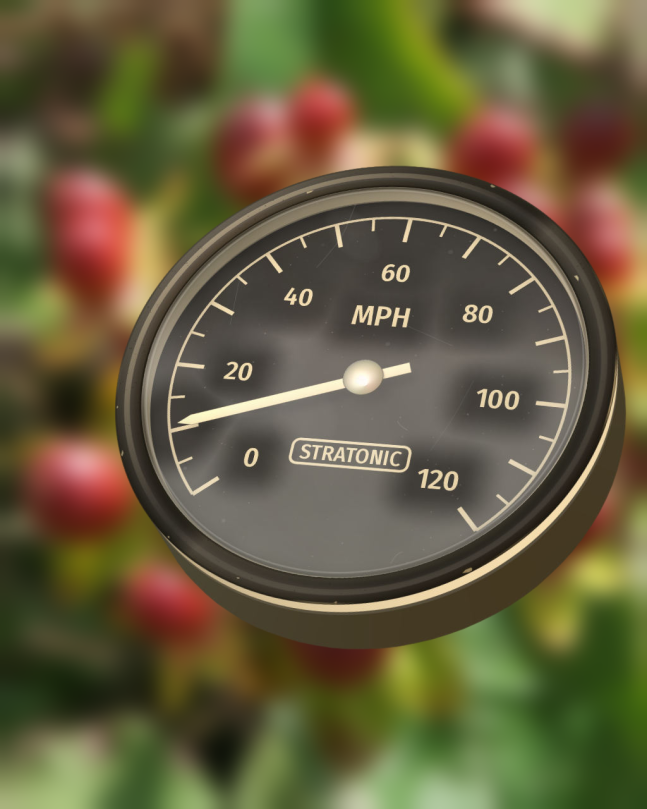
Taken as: 10 mph
